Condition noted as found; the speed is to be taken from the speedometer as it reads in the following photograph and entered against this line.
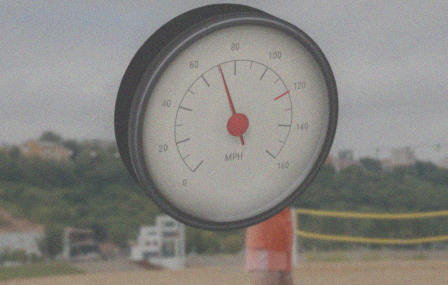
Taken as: 70 mph
